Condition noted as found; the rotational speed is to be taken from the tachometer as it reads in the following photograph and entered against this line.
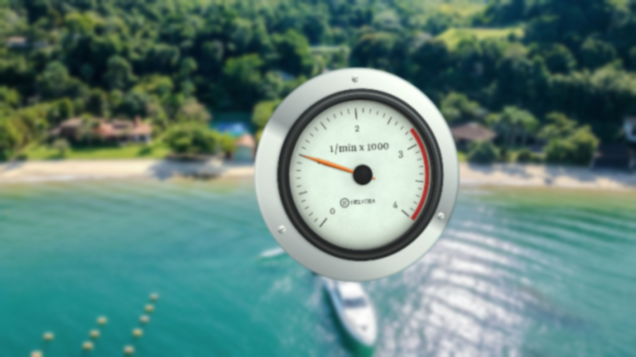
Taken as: 1000 rpm
